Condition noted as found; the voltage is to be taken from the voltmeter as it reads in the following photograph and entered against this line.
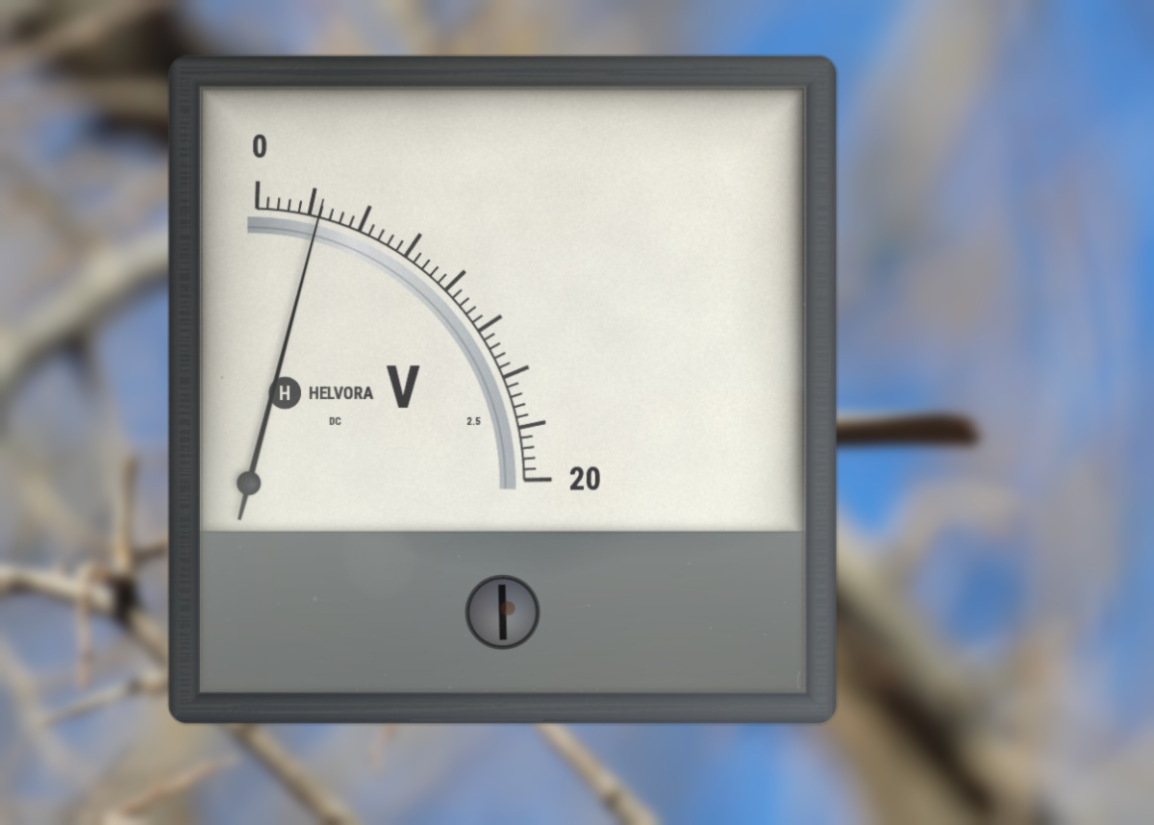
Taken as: 3 V
